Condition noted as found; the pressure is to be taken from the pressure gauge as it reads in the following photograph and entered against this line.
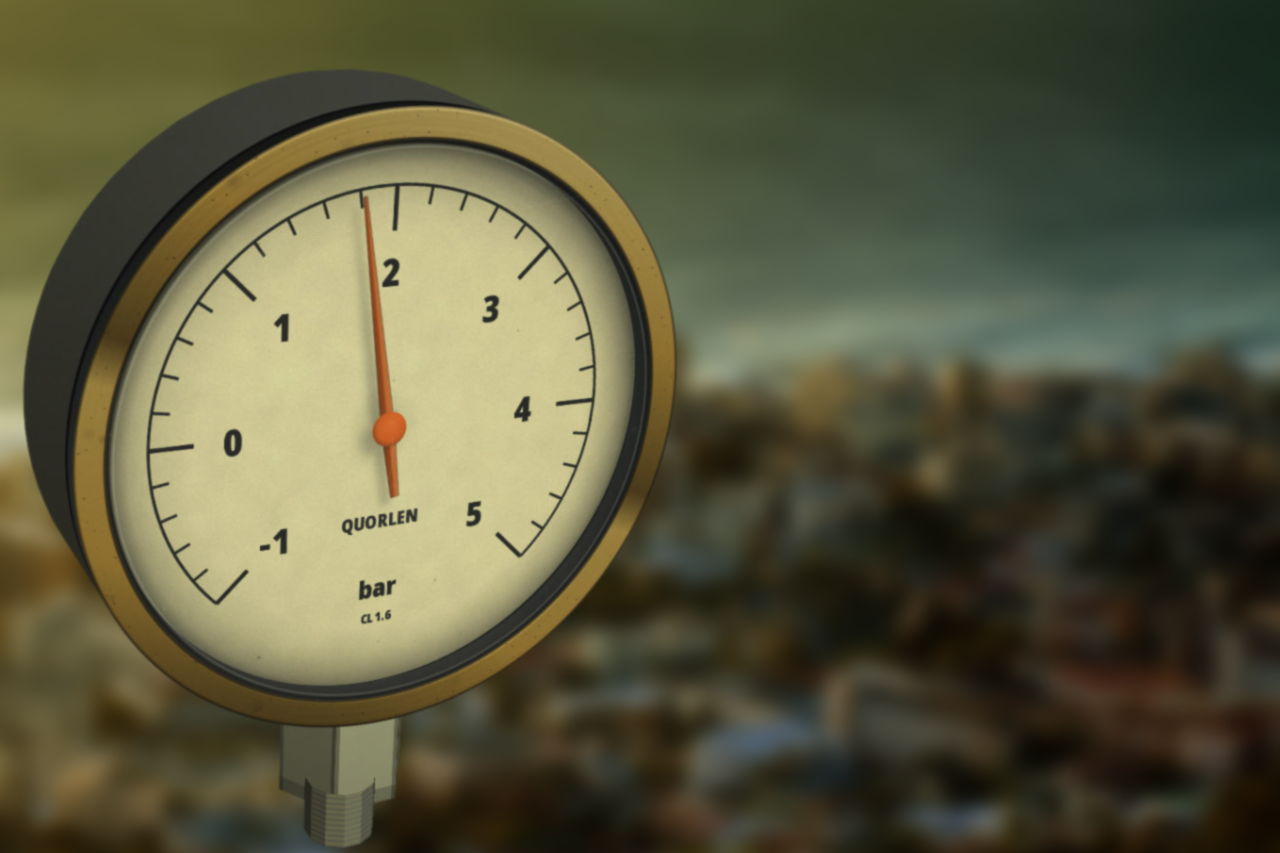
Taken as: 1.8 bar
